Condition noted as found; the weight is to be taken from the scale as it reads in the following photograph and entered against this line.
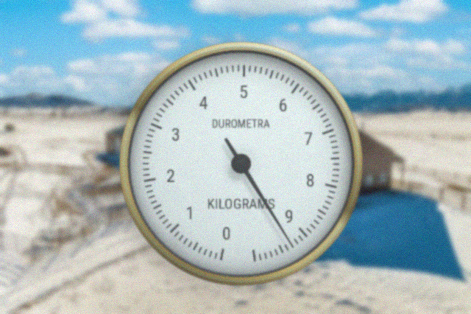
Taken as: 9.3 kg
